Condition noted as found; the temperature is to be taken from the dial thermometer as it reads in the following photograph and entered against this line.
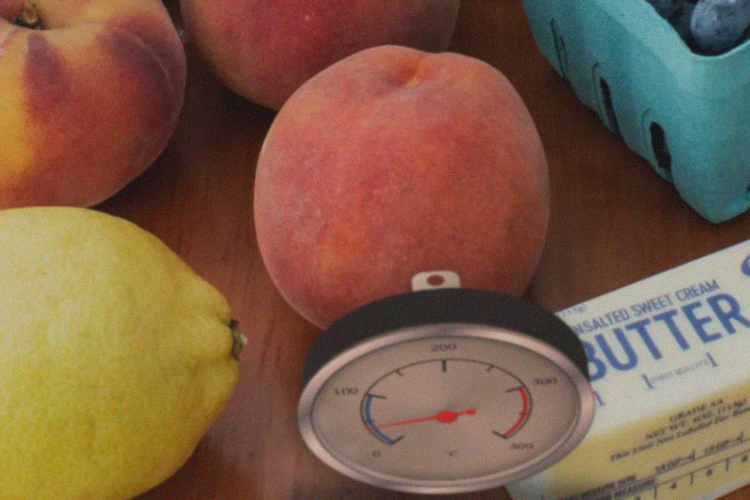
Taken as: 50 °C
